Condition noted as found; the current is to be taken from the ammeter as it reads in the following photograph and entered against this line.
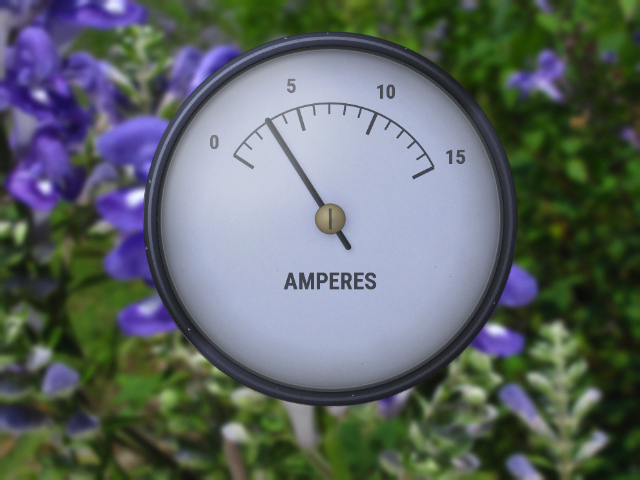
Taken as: 3 A
